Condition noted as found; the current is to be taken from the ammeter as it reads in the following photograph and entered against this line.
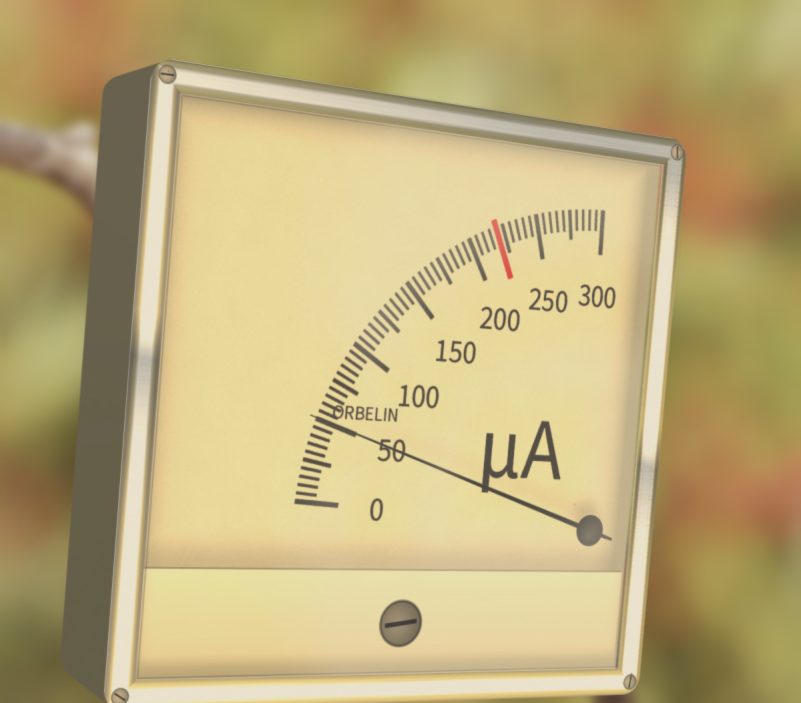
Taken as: 50 µA
